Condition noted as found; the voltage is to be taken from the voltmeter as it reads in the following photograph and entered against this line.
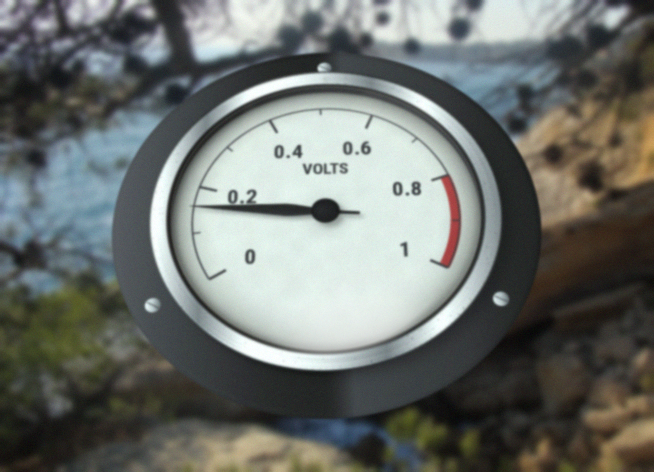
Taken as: 0.15 V
